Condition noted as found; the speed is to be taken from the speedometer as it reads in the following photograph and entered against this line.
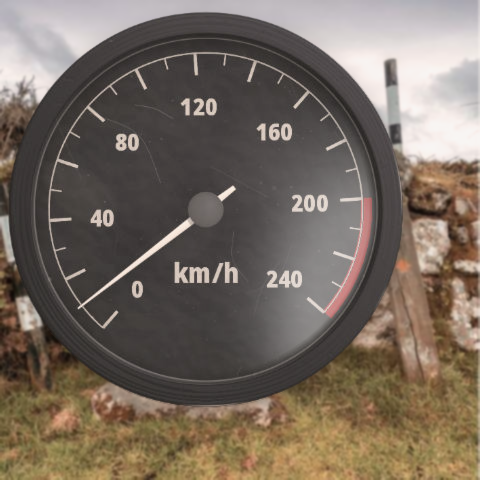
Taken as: 10 km/h
